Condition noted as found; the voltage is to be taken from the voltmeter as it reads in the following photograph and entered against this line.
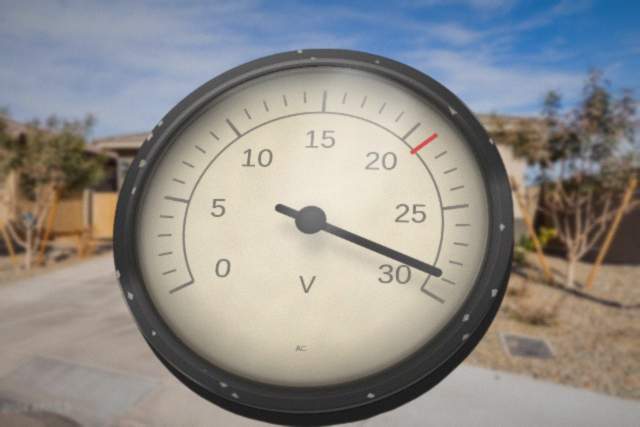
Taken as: 29 V
